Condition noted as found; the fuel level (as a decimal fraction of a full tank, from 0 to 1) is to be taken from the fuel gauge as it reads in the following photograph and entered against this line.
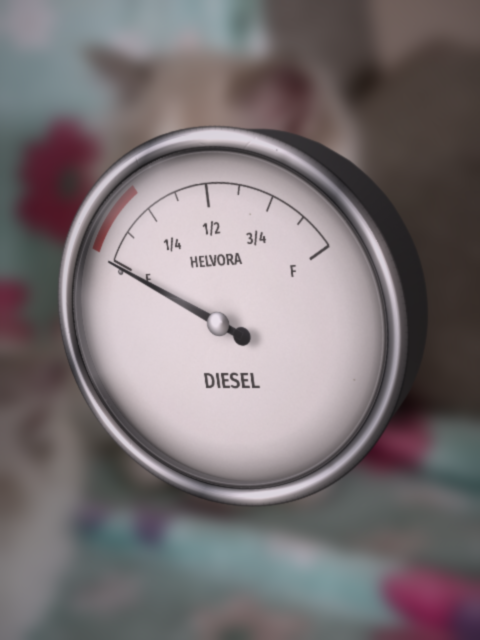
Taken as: 0
